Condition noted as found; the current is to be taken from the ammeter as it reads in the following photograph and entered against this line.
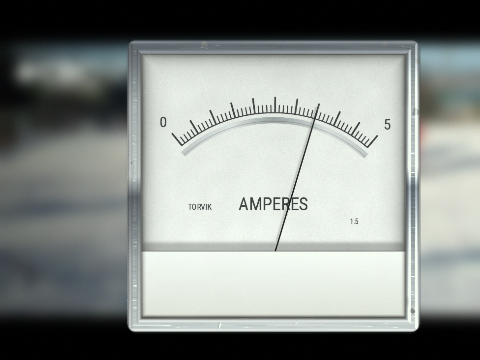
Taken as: 3.5 A
